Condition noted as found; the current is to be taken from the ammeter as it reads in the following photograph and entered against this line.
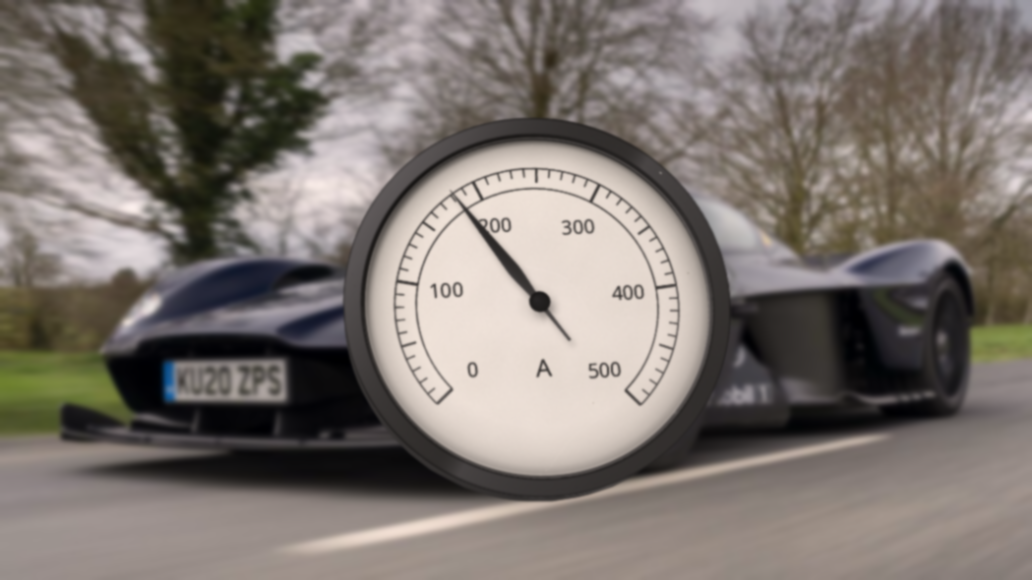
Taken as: 180 A
